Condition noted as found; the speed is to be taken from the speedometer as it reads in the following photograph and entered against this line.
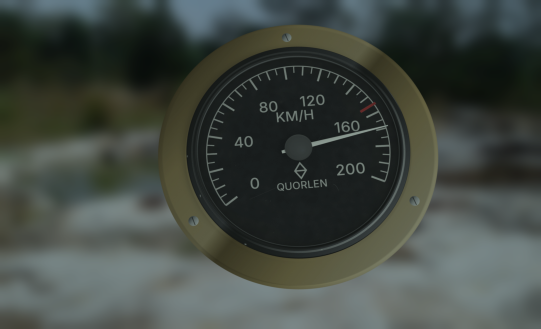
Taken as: 170 km/h
